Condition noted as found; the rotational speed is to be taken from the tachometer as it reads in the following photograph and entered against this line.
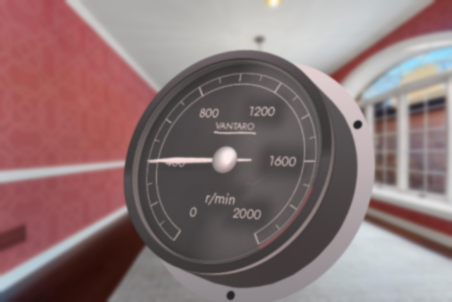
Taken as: 400 rpm
